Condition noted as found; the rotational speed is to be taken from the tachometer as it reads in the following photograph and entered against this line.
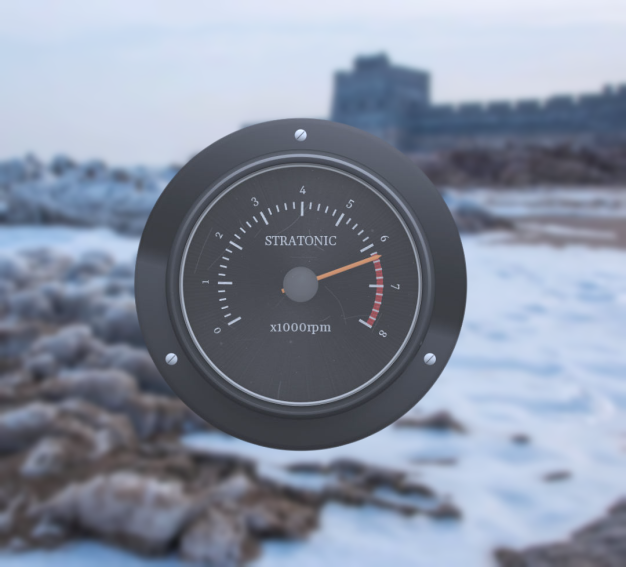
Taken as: 6300 rpm
